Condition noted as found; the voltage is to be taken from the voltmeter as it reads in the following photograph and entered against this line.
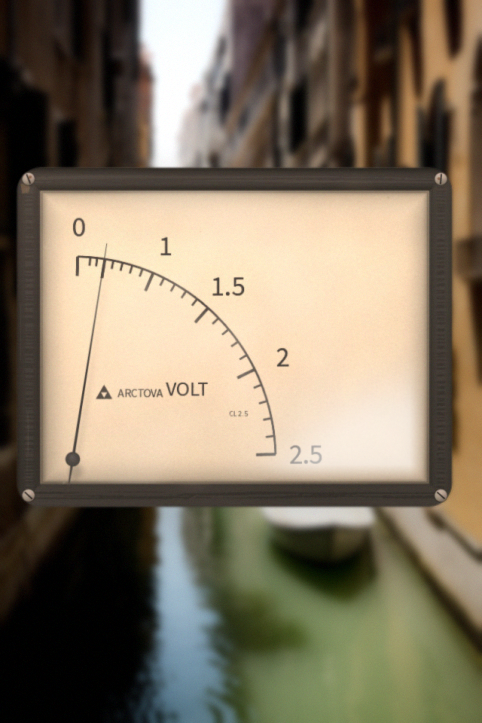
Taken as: 0.5 V
